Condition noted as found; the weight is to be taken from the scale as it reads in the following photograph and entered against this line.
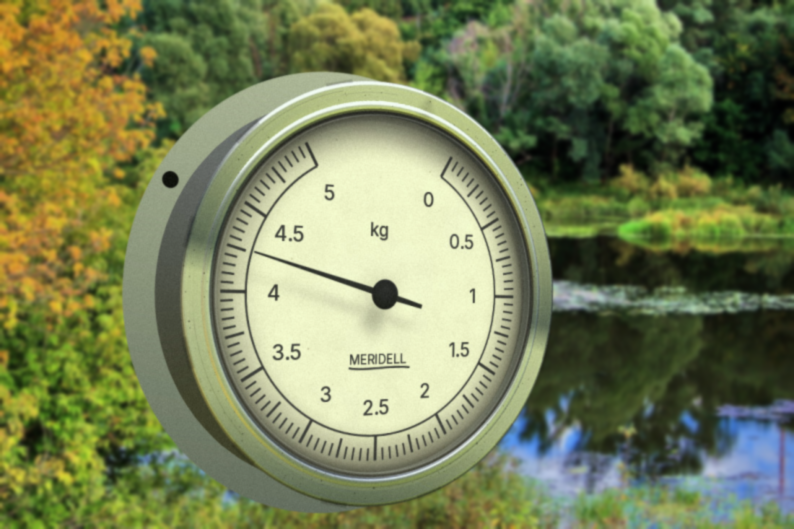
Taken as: 4.25 kg
